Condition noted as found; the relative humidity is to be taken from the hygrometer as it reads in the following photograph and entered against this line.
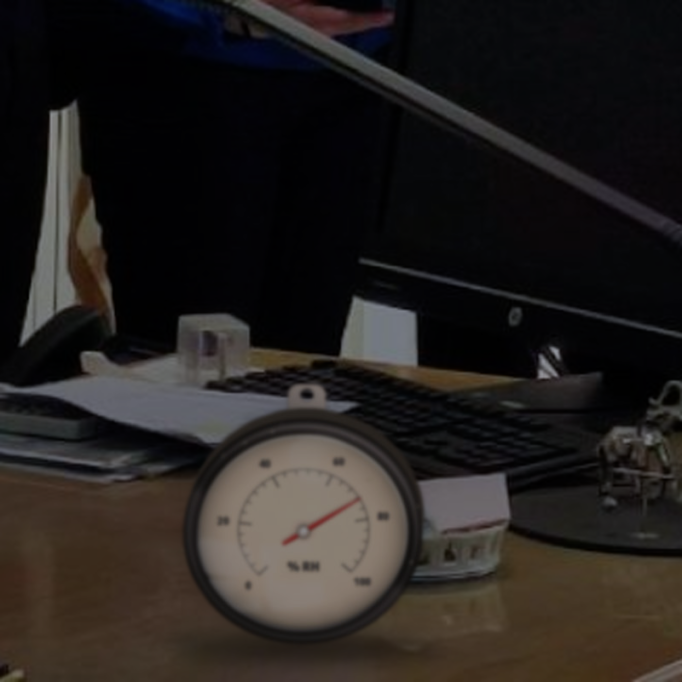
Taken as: 72 %
